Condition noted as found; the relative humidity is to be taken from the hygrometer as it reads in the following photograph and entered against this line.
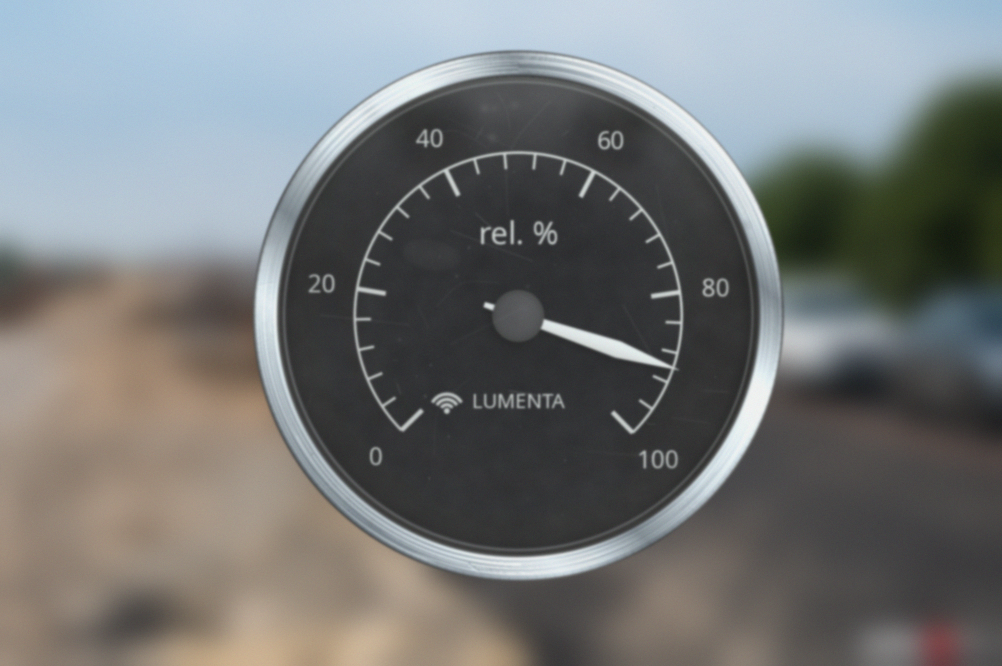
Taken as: 90 %
